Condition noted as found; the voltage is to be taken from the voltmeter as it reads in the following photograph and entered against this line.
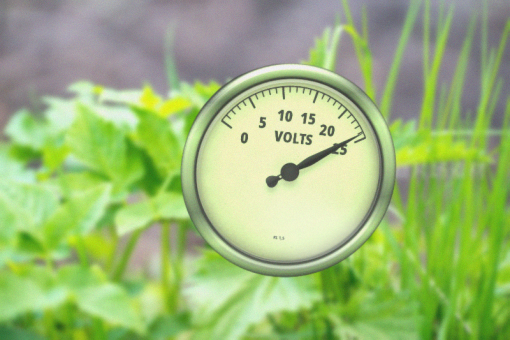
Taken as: 24 V
